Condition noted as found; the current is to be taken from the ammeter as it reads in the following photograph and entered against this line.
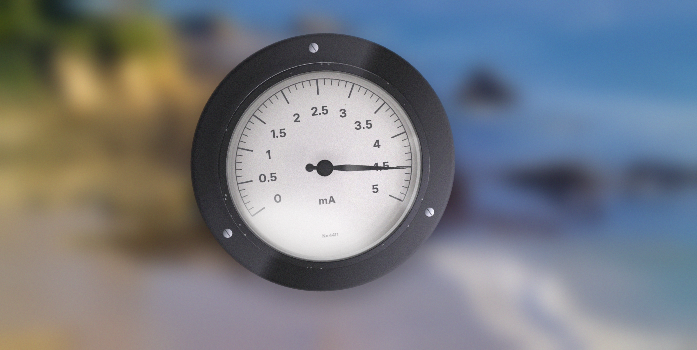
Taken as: 4.5 mA
